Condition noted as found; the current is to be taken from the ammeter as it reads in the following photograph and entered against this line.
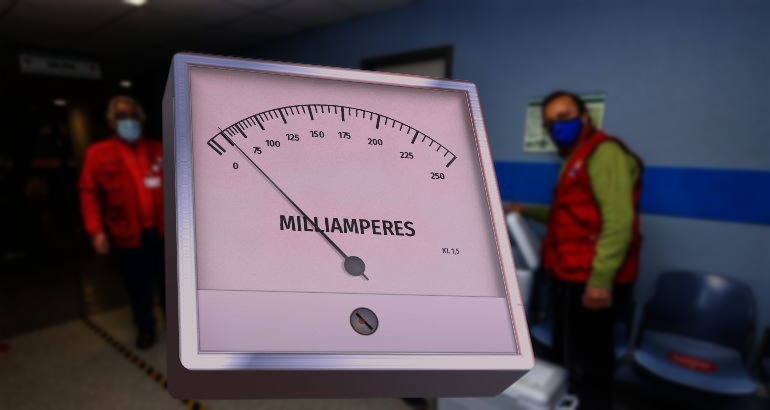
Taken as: 50 mA
